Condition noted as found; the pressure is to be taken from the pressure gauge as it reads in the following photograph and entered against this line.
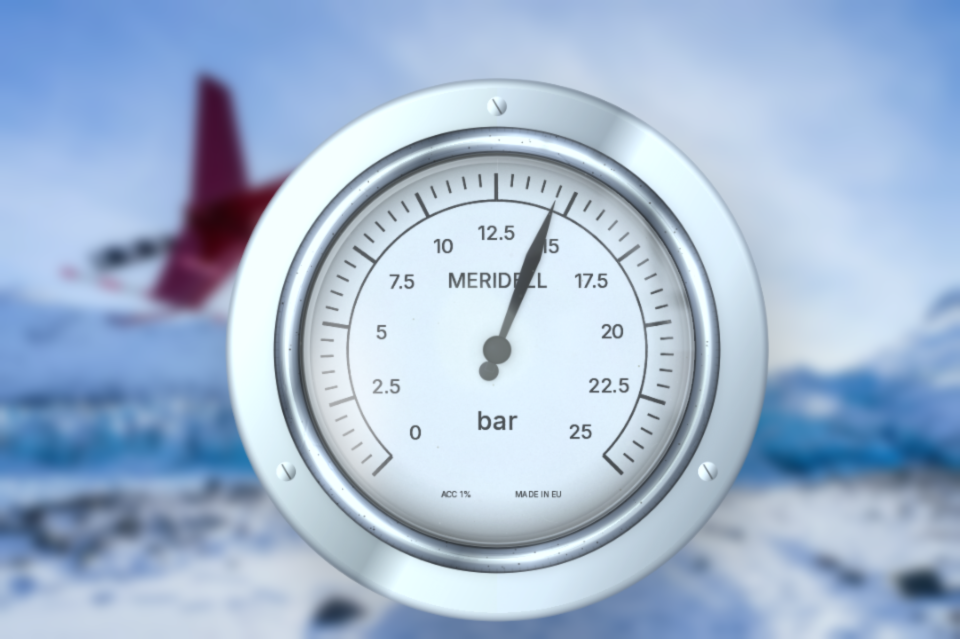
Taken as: 14.5 bar
